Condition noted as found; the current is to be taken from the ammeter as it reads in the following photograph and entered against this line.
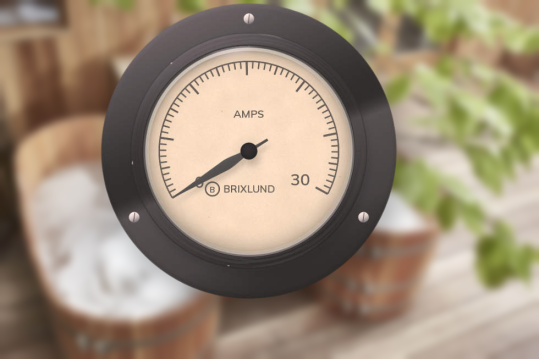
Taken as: 0 A
